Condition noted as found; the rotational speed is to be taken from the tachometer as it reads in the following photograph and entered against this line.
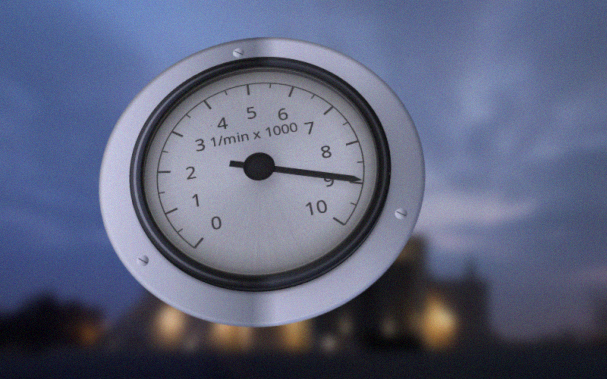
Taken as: 9000 rpm
